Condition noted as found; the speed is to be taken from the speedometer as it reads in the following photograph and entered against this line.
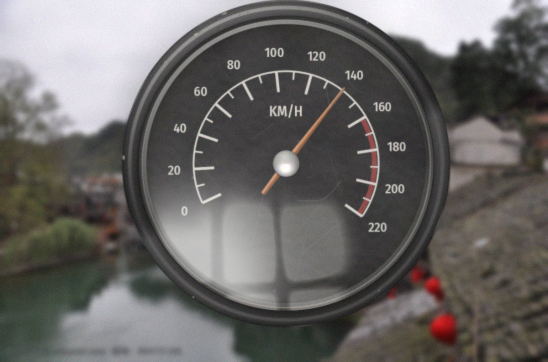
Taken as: 140 km/h
